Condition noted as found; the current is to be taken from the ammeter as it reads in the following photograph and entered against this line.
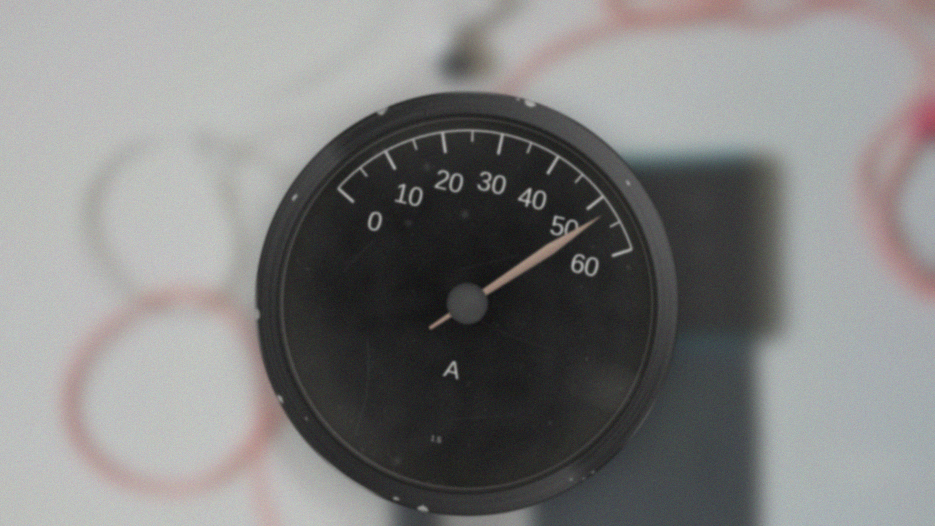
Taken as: 52.5 A
